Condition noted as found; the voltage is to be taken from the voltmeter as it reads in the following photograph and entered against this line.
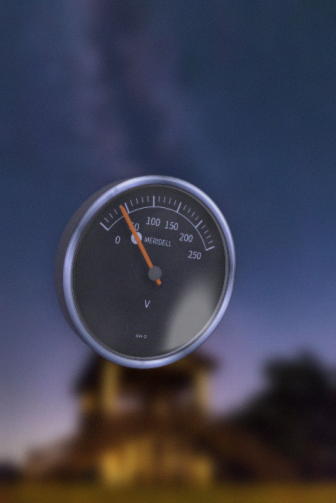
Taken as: 40 V
